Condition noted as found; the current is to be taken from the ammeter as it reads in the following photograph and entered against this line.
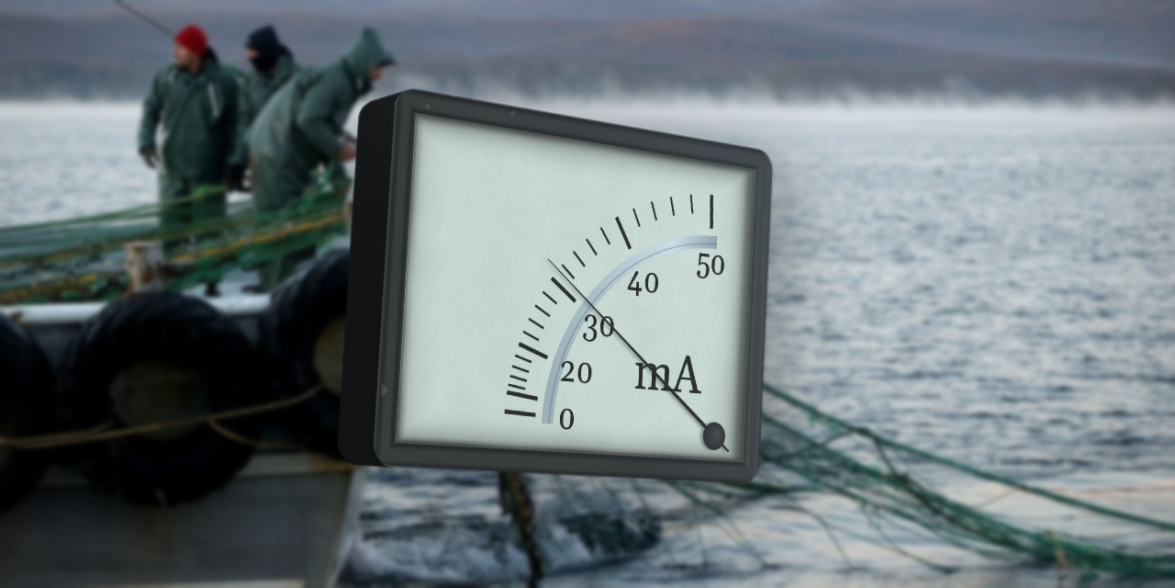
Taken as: 31 mA
